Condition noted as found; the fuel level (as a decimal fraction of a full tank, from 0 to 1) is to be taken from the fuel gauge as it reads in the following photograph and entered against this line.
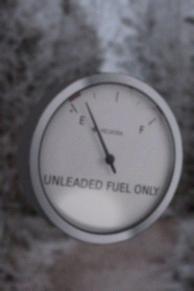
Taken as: 0.125
